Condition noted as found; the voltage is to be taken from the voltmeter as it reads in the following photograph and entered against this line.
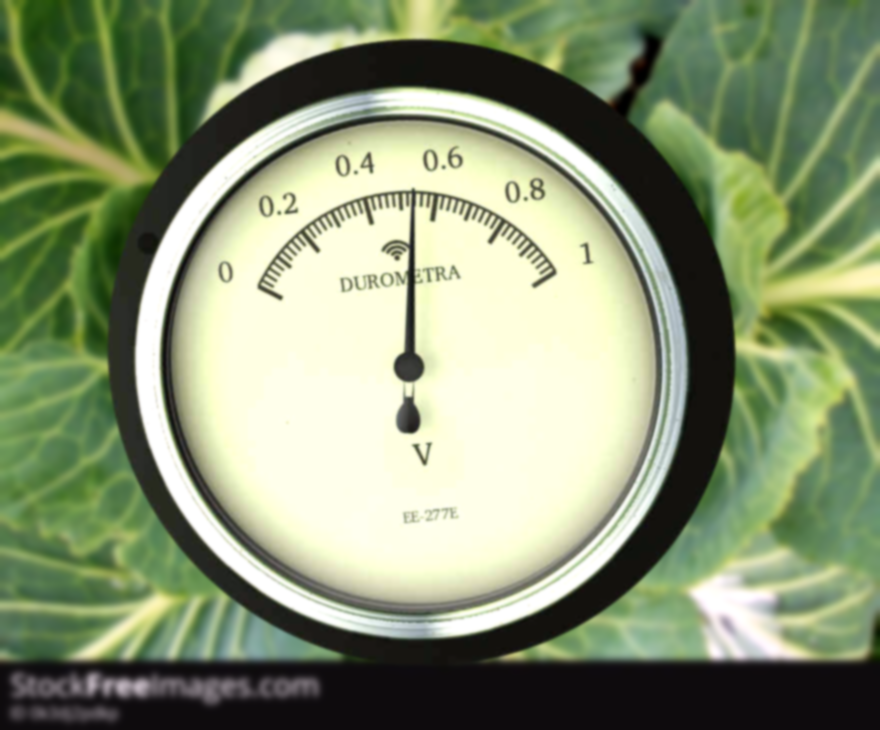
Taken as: 0.54 V
